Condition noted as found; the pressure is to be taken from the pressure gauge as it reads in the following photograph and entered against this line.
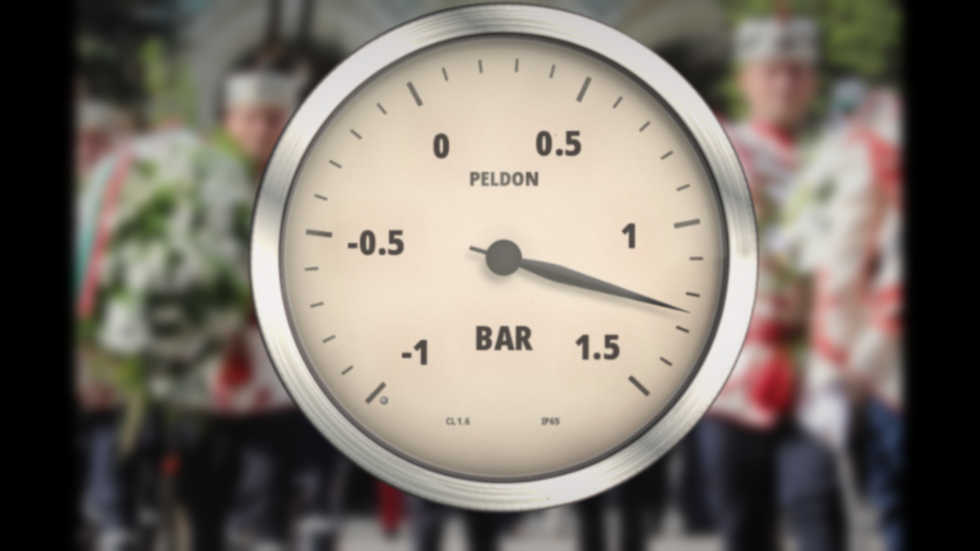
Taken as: 1.25 bar
